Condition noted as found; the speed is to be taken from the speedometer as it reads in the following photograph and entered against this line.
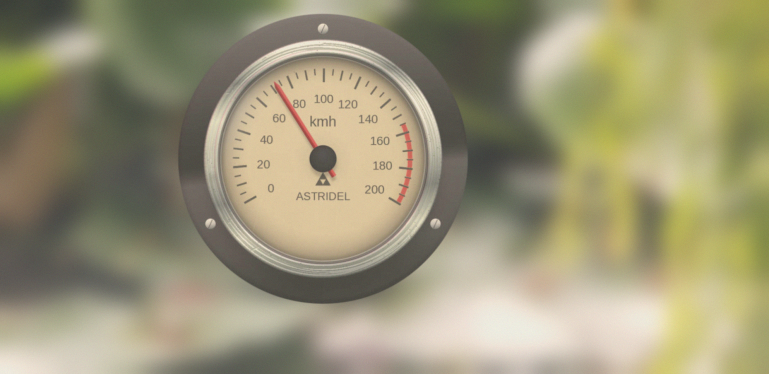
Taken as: 72.5 km/h
